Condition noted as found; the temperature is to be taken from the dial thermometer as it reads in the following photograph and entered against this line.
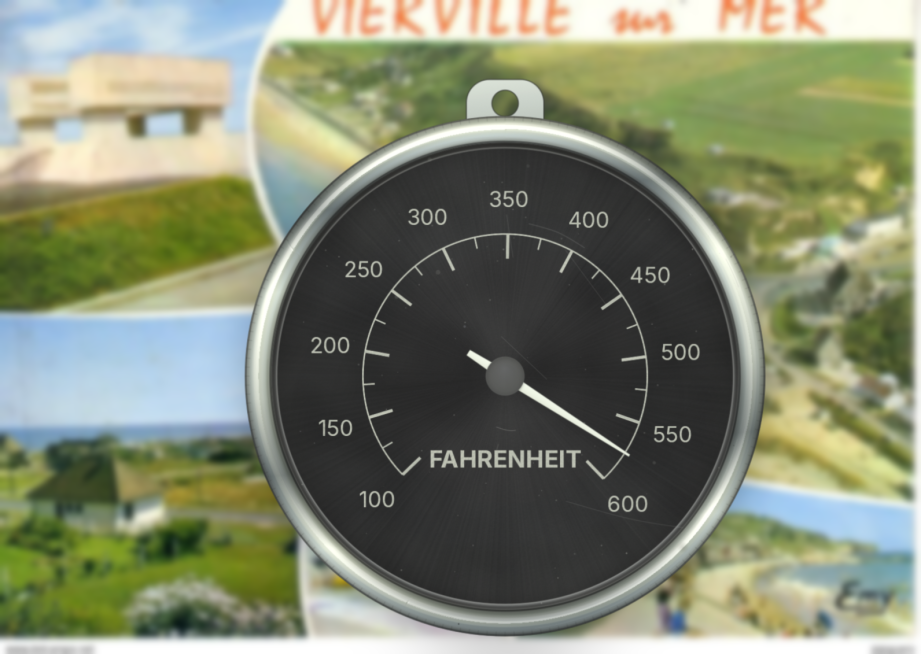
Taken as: 575 °F
